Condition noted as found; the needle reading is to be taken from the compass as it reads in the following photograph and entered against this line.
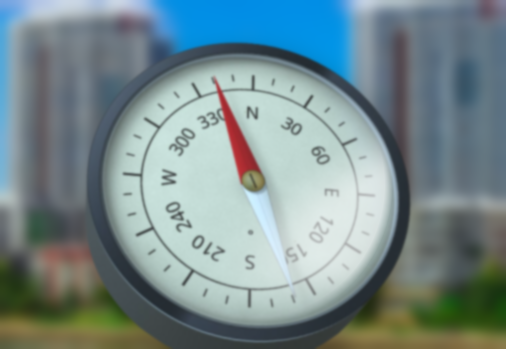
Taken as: 340 °
